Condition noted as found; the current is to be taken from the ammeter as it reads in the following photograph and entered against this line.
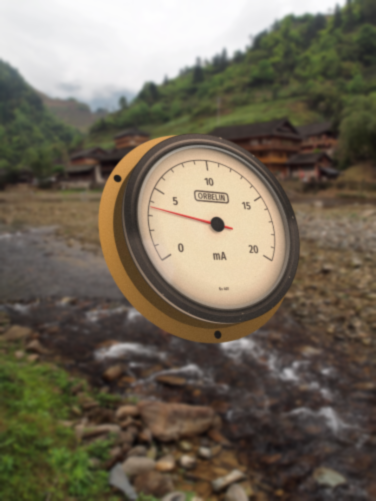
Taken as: 3.5 mA
